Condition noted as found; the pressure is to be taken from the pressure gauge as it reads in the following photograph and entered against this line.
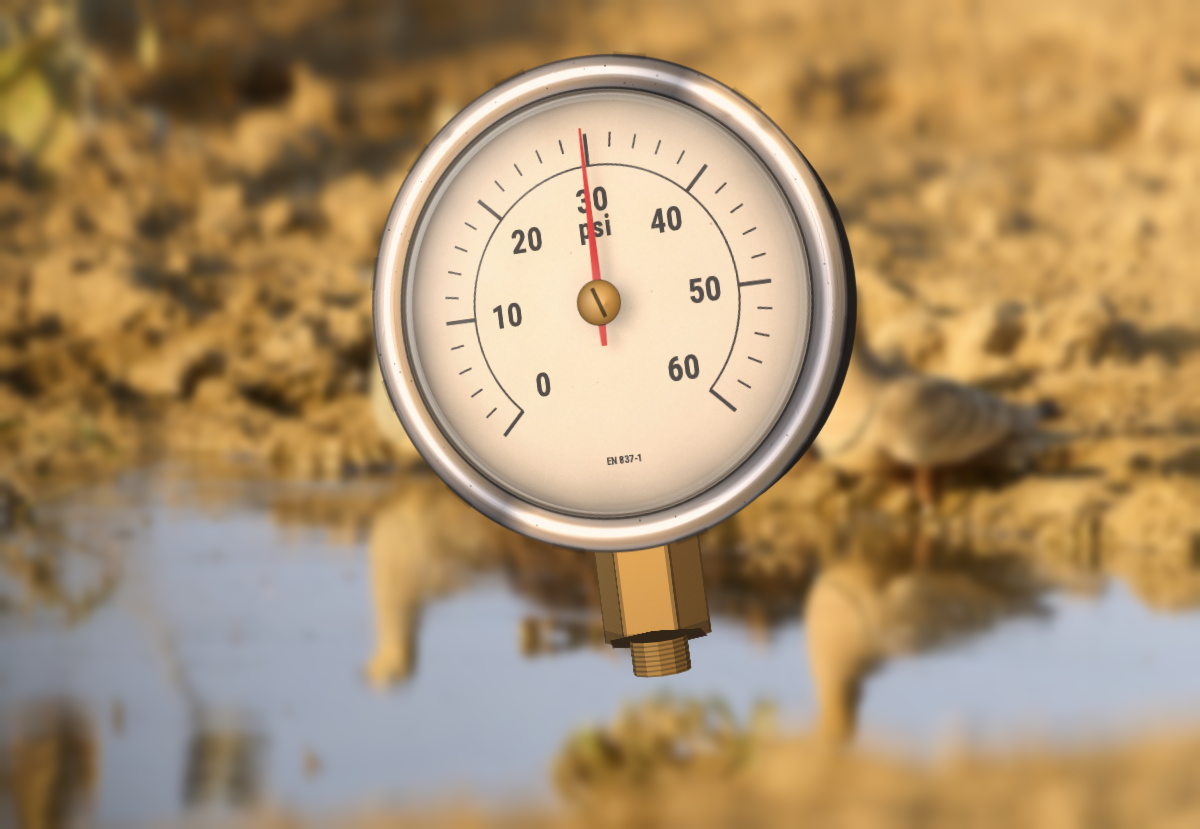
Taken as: 30 psi
